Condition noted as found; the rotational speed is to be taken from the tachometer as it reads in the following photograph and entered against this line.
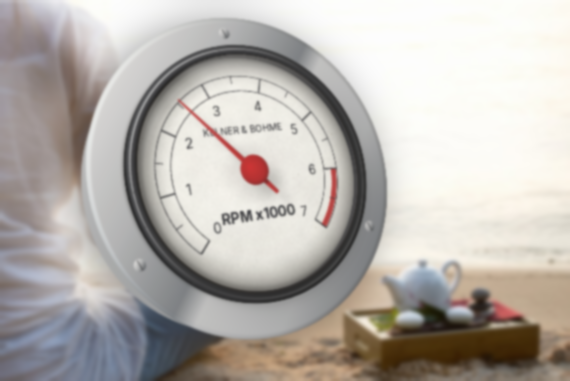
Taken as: 2500 rpm
